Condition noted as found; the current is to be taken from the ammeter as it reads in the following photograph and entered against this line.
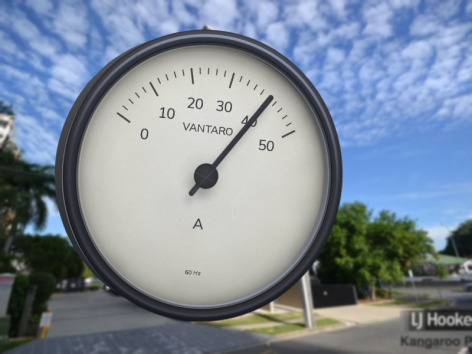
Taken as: 40 A
